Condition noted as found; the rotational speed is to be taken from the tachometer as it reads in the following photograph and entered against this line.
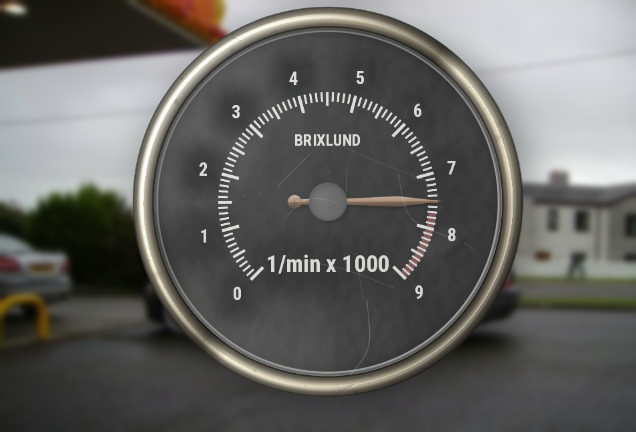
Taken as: 7500 rpm
